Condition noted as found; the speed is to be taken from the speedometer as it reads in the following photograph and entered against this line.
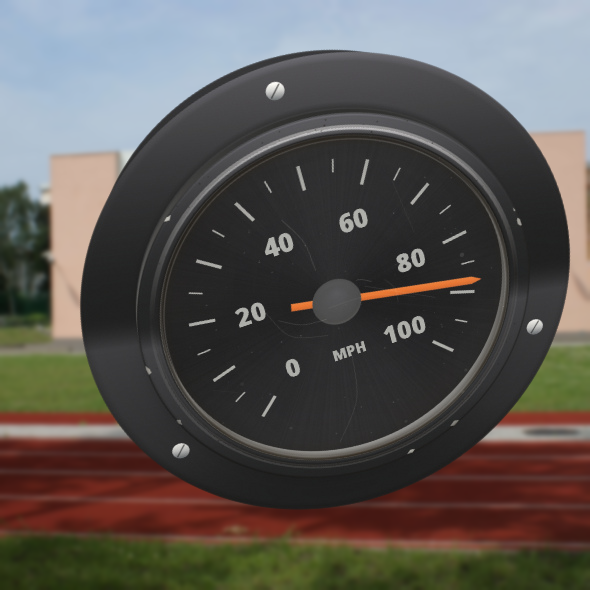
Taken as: 87.5 mph
